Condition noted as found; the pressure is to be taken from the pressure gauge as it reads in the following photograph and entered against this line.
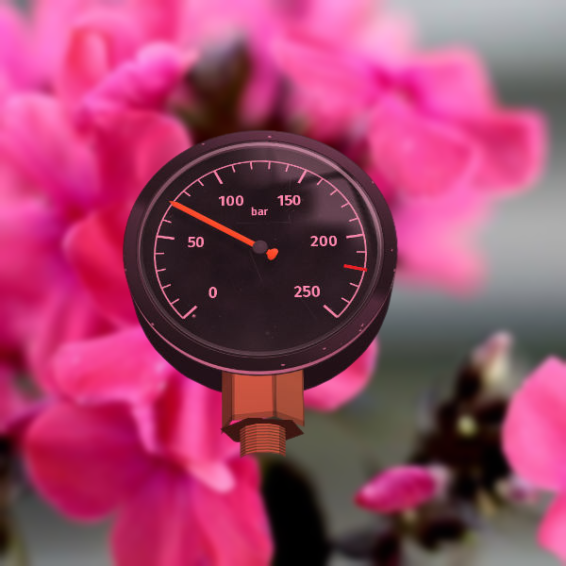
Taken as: 70 bar
